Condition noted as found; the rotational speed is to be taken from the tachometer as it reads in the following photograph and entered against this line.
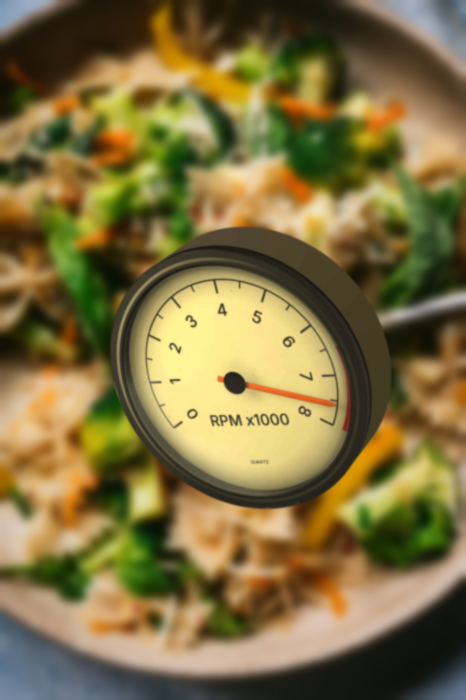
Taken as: 7500 rpm
